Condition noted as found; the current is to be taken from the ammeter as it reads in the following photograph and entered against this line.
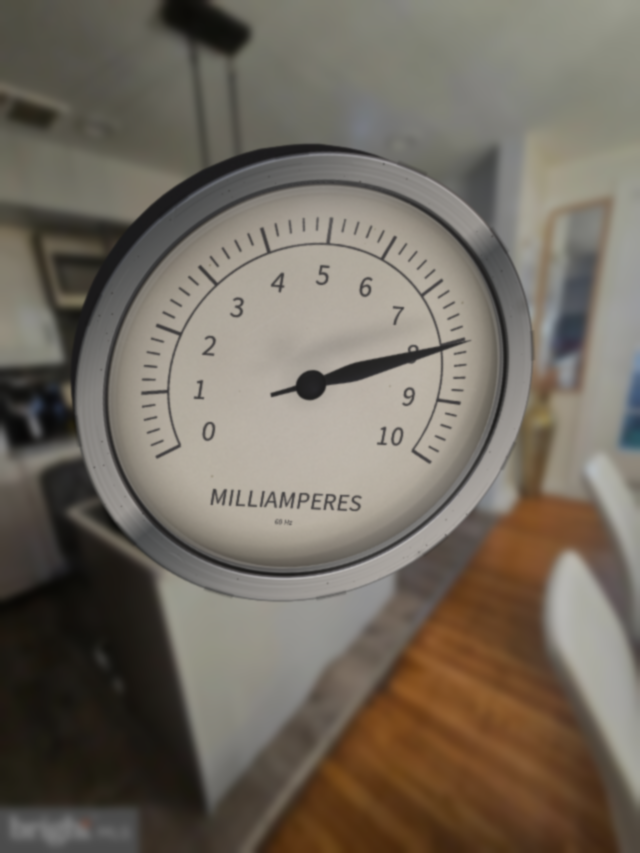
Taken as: 8 mA
